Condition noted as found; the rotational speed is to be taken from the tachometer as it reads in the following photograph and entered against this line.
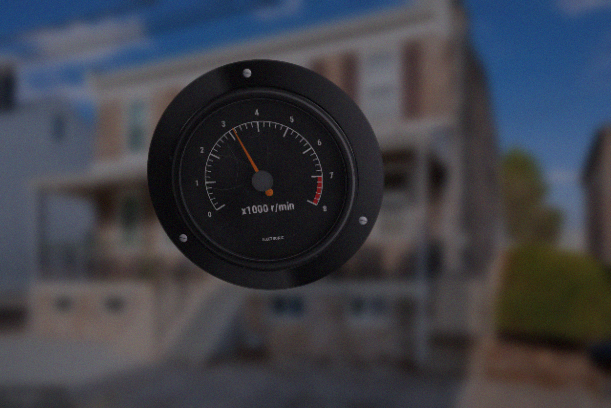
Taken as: 3200 rpm
